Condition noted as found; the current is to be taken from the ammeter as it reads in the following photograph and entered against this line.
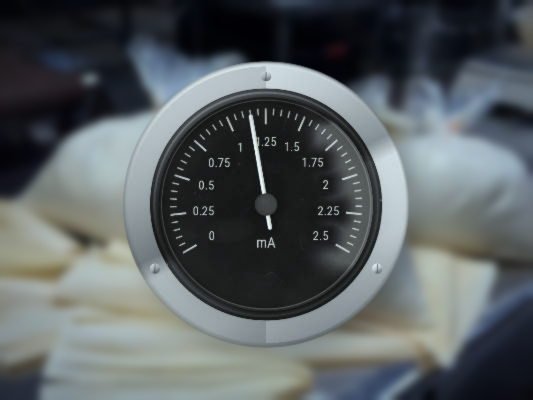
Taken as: 1.15 mA
